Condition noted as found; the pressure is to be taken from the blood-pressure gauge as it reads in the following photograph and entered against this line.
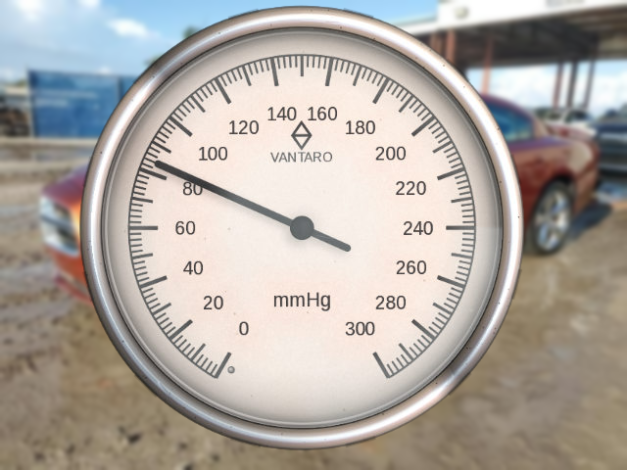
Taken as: 84 mmHg
